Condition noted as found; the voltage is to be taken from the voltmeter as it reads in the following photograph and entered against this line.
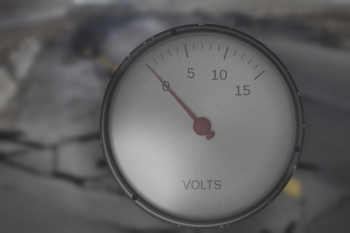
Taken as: 0 V
